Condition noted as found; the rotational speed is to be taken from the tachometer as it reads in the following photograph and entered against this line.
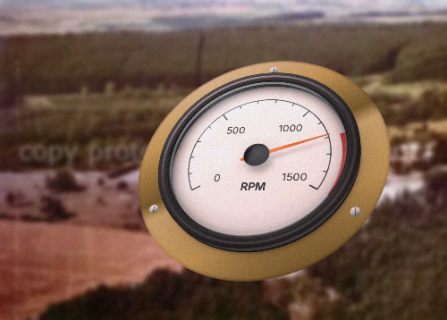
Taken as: 1200 rpm
